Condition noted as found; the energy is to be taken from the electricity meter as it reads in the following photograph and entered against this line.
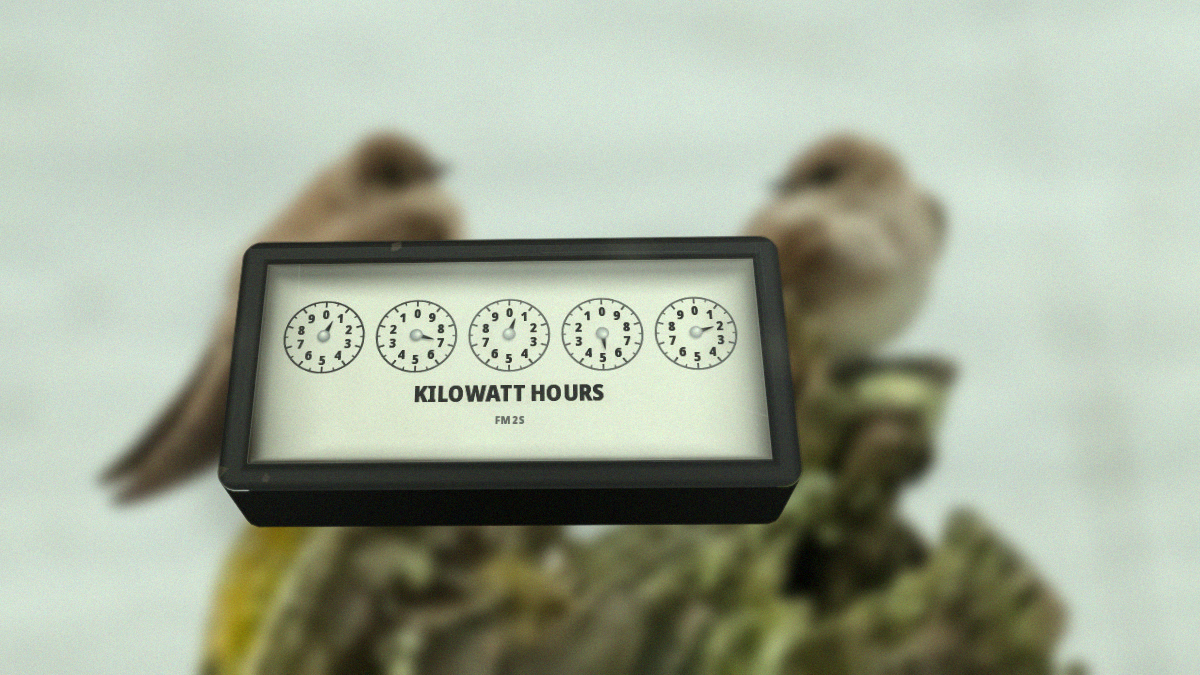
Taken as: 7052 kWh
